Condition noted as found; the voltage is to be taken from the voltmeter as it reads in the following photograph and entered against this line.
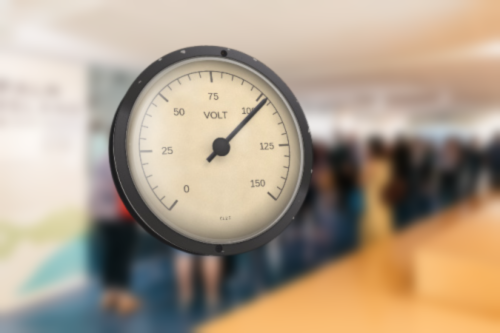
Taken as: 102.5 V
